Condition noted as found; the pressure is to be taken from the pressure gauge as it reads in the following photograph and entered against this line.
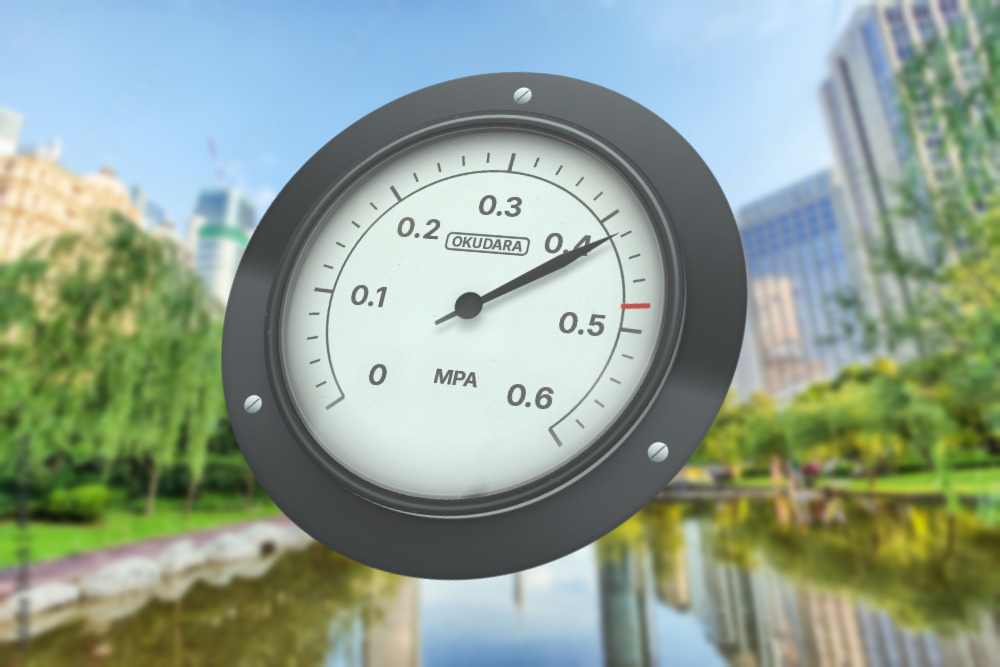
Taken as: 0.42 MPa
